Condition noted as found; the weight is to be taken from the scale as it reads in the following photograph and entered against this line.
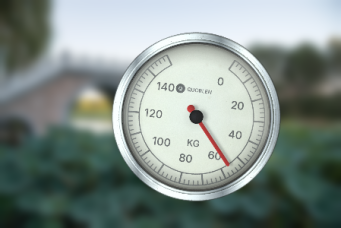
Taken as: 56 kg
